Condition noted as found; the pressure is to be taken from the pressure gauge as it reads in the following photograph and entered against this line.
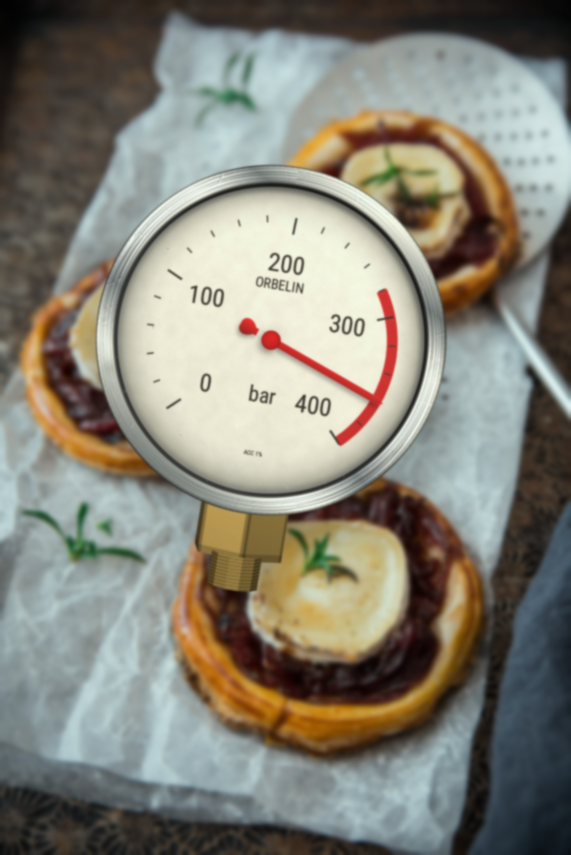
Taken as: 360 bar
